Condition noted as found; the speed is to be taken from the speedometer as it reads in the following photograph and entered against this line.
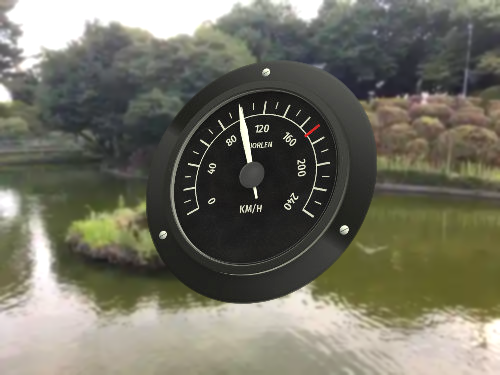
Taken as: 100 km/h
